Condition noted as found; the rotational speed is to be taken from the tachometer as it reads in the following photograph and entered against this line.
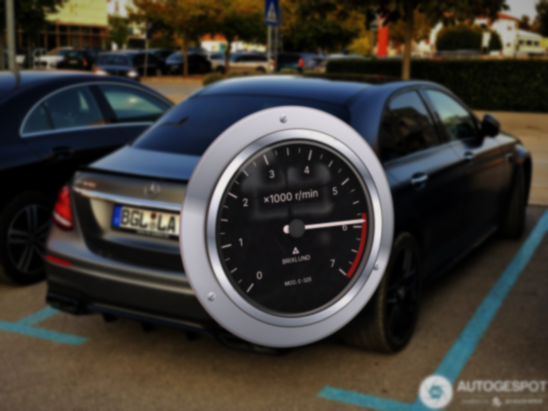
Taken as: 5875 rpm
